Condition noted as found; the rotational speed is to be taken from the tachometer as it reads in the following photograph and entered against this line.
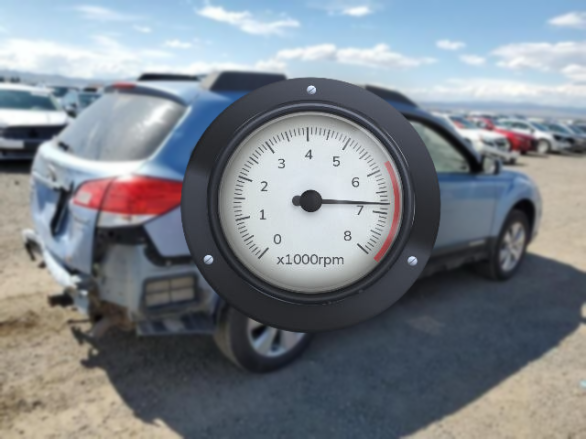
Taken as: 6800 rpm
